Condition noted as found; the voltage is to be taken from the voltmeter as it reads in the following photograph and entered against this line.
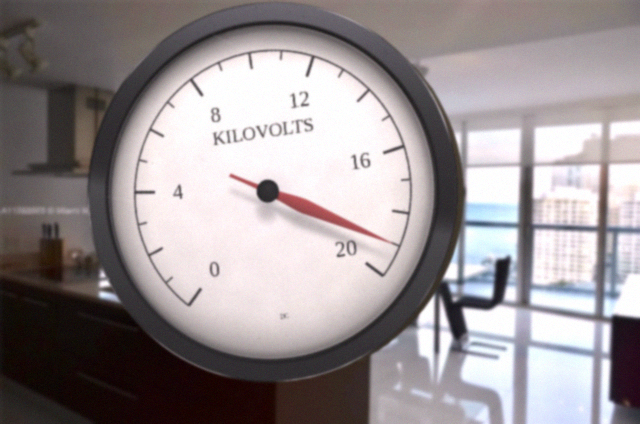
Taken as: 19 kV
